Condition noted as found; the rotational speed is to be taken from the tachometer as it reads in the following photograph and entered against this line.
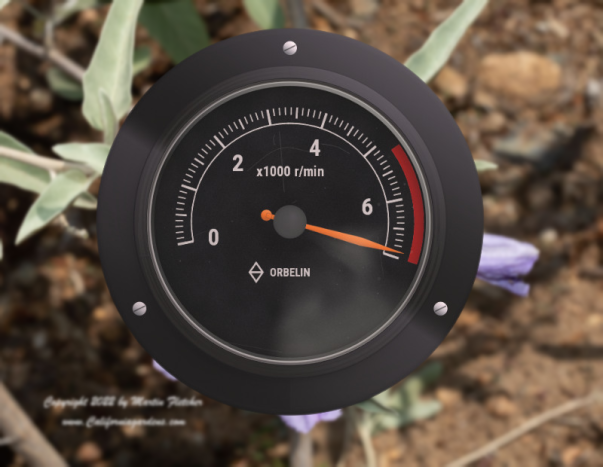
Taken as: 6900 rpm
